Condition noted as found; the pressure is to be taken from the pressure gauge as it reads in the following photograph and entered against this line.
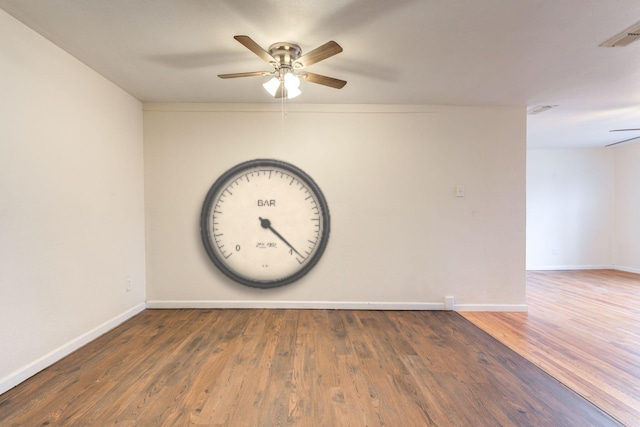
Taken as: 3.9 bar
